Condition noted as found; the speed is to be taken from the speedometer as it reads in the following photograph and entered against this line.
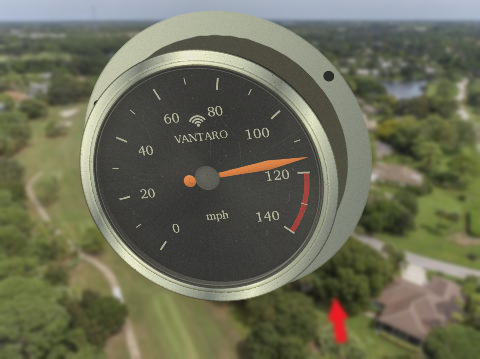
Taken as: 115 mph
